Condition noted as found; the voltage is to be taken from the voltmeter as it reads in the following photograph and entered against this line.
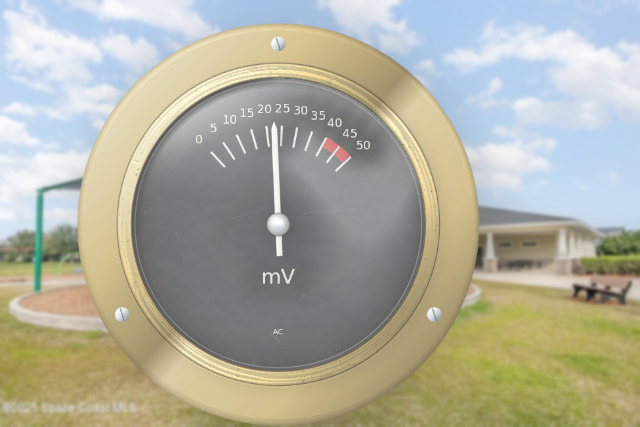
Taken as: 22.5 mV
